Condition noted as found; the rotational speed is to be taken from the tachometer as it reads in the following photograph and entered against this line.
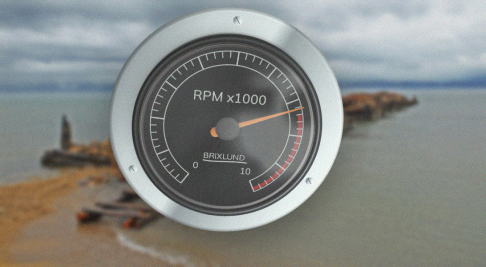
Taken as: 7200 rpm
